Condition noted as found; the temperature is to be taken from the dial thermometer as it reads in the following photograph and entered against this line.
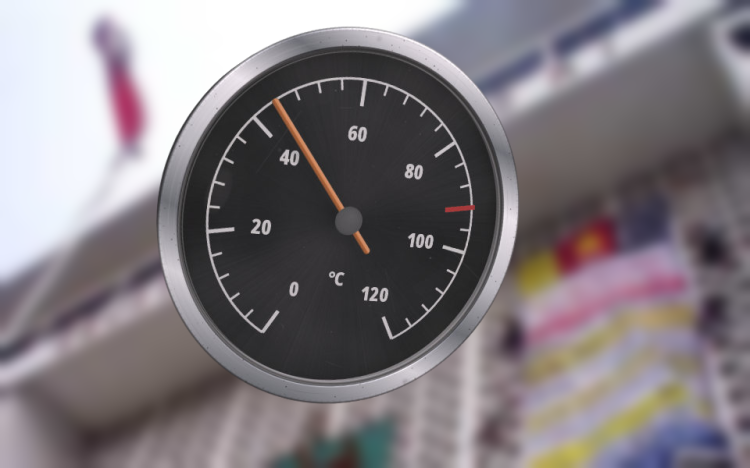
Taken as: 44 °C
